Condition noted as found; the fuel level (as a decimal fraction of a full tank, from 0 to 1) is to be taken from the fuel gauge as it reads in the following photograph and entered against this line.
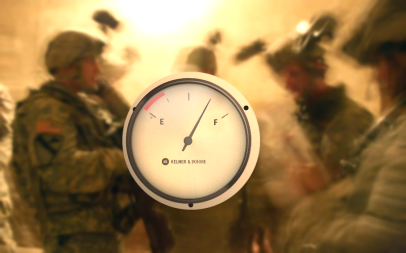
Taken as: 0.75
